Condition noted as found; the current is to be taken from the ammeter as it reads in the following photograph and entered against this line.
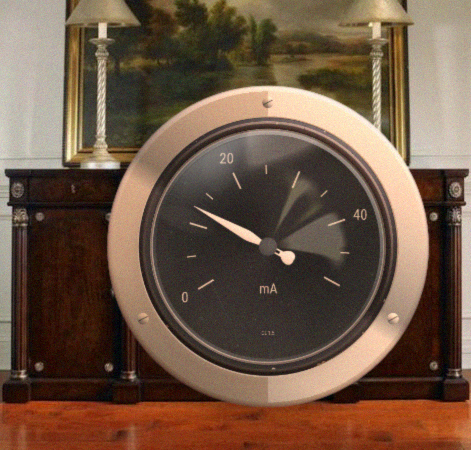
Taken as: 12.5 mA
